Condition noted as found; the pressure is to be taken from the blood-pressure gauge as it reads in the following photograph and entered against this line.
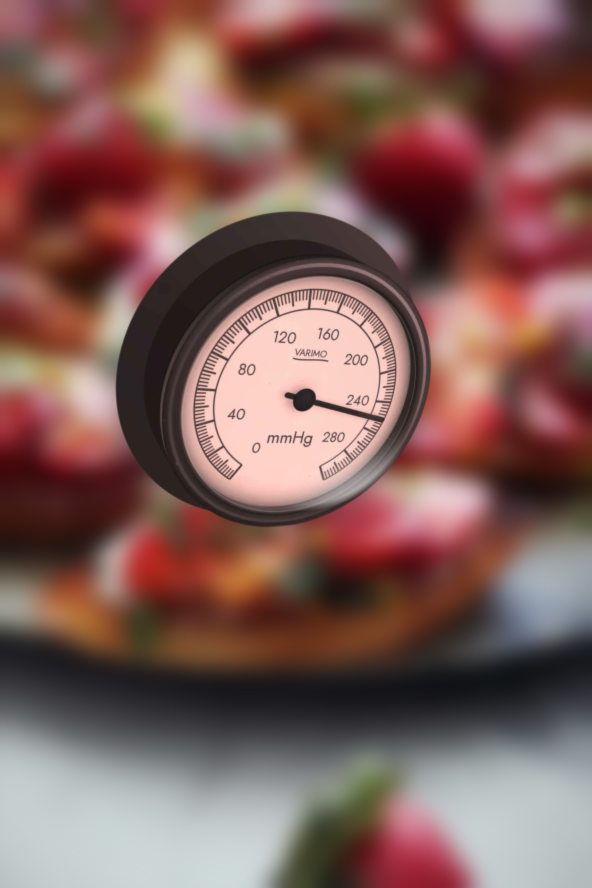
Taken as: 250 mmHg
